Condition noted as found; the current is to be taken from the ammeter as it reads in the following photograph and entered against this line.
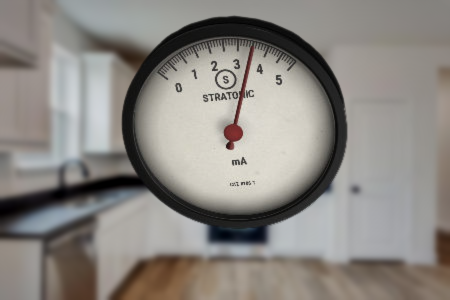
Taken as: 3.5 mA
